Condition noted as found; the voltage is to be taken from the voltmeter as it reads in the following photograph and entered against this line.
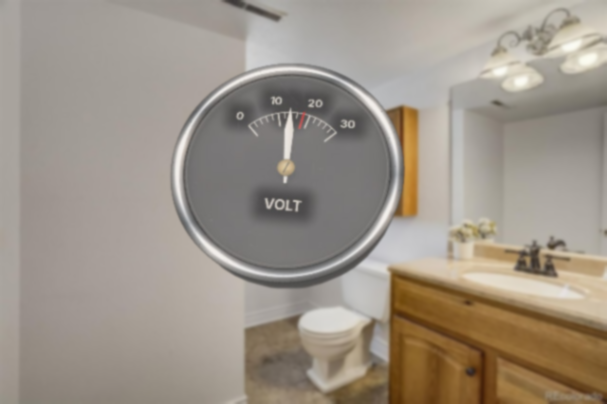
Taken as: 14 V
